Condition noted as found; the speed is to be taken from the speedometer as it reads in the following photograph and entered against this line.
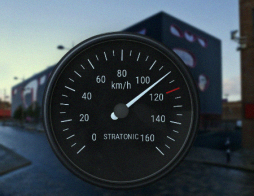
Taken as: 110 km/h
